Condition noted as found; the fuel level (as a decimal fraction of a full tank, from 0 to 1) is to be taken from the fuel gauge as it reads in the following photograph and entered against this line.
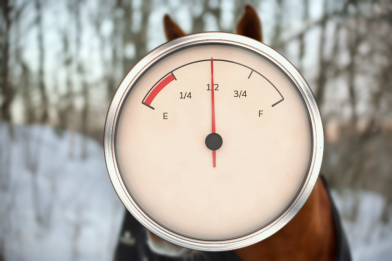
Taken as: 0.5
